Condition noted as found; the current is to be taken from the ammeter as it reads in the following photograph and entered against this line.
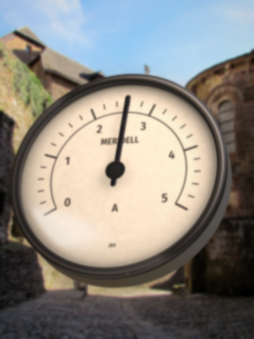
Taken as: 2.6 A
